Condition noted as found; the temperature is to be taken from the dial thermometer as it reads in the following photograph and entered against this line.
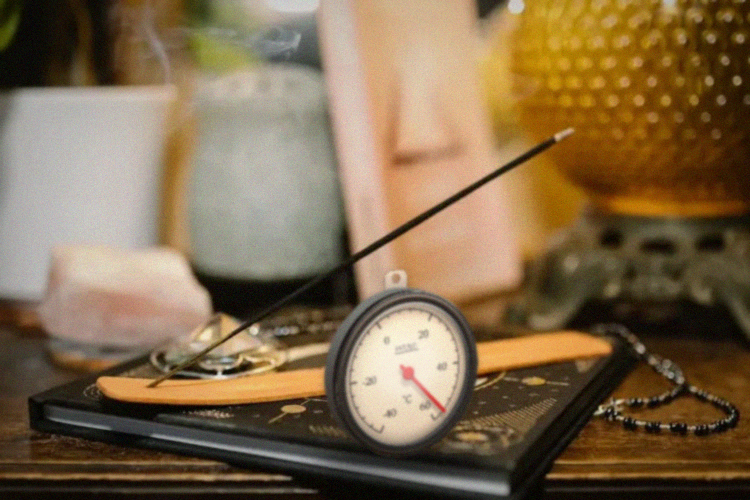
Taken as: 56 °C
